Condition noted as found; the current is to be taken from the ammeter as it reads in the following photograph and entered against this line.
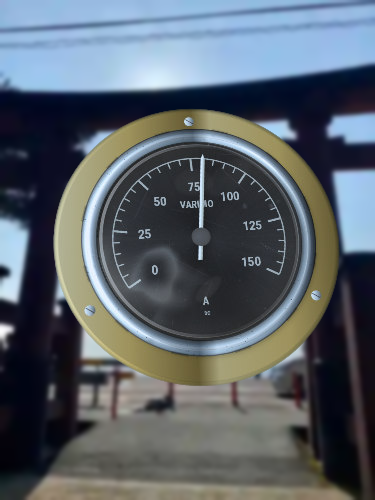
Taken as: 80 A
